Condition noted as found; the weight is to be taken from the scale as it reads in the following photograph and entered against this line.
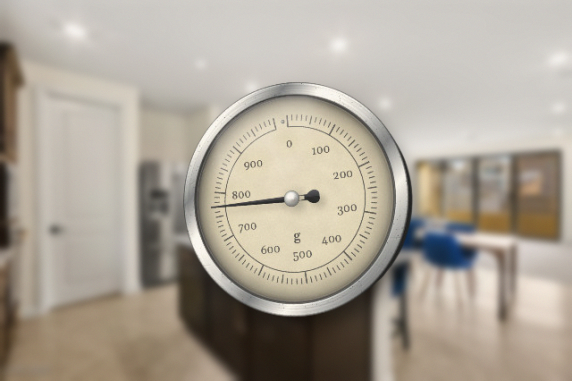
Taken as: 770 g
